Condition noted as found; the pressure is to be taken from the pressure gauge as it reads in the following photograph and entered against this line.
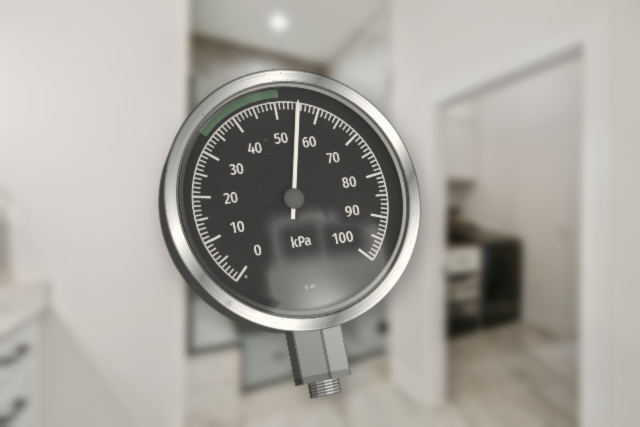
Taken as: 55 kPa
